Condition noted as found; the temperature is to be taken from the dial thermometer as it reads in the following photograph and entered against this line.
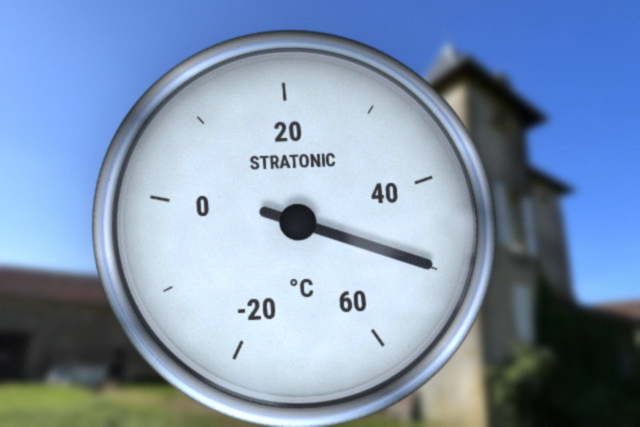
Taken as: 50 °C
